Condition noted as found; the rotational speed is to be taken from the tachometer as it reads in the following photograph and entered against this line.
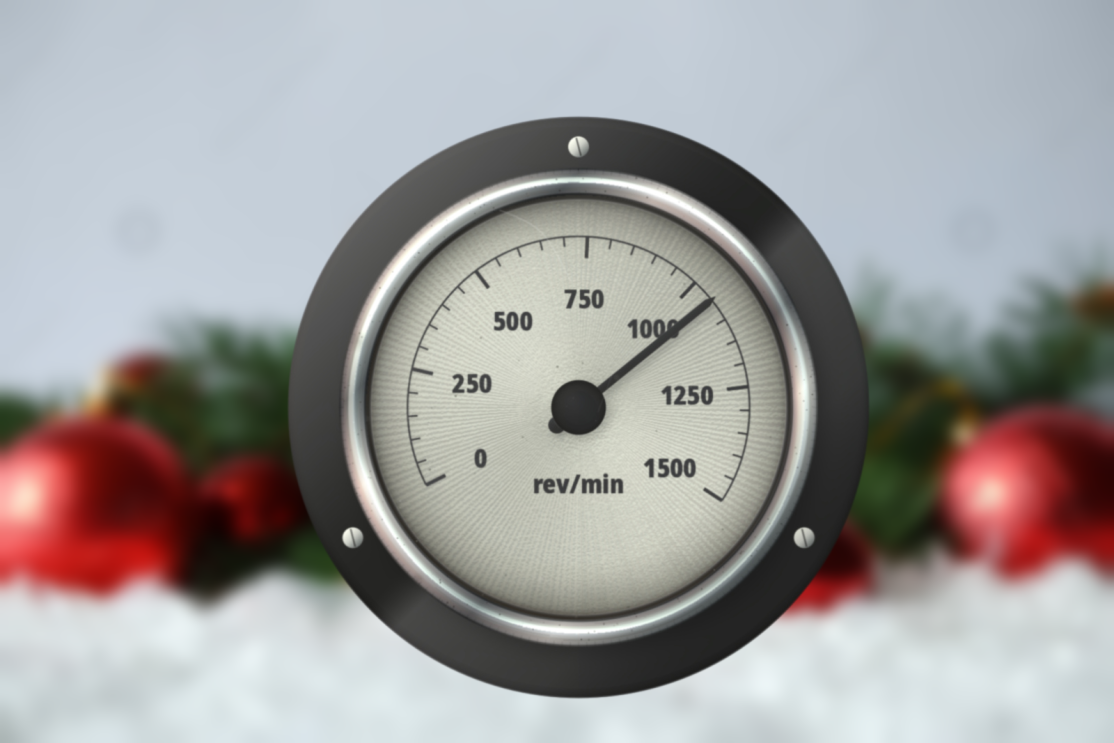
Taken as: 1050 rpm
